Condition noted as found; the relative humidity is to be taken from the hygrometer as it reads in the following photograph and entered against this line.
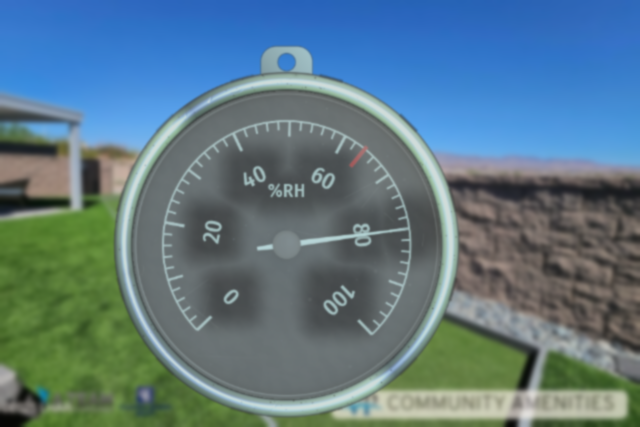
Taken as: 80 %
